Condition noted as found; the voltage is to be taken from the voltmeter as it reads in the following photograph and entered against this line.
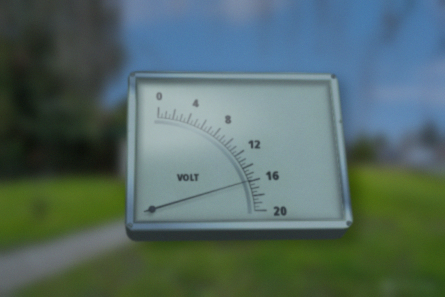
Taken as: 16 V
